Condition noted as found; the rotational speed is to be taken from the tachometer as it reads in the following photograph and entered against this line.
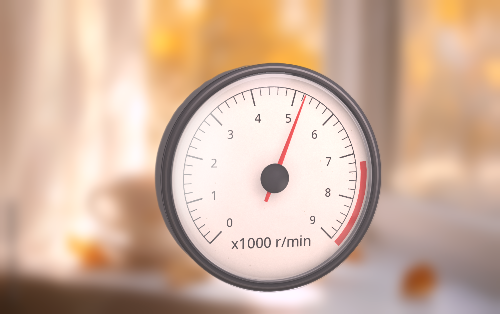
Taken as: 5200 rpm
